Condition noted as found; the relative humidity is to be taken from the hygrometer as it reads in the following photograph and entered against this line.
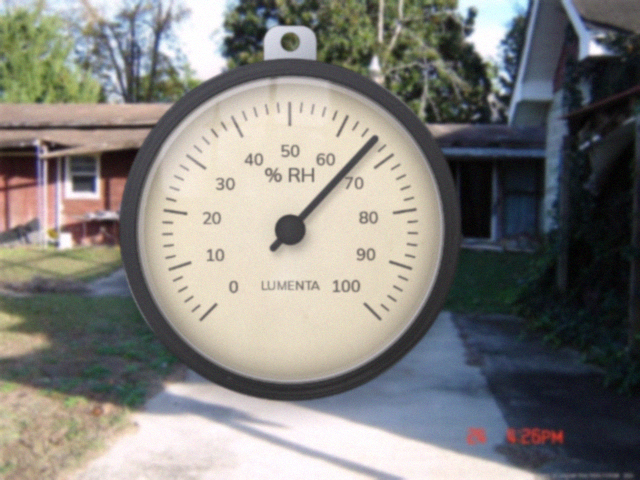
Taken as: 66 %
